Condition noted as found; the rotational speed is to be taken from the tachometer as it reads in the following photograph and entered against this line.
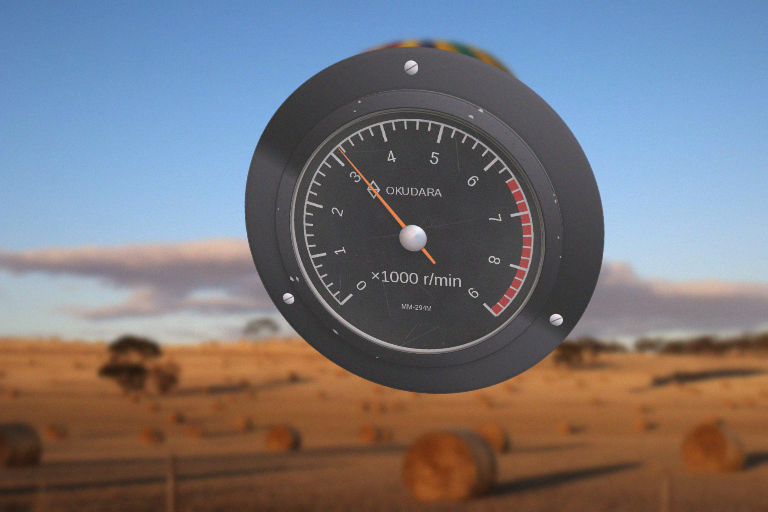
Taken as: 3200 rpm
